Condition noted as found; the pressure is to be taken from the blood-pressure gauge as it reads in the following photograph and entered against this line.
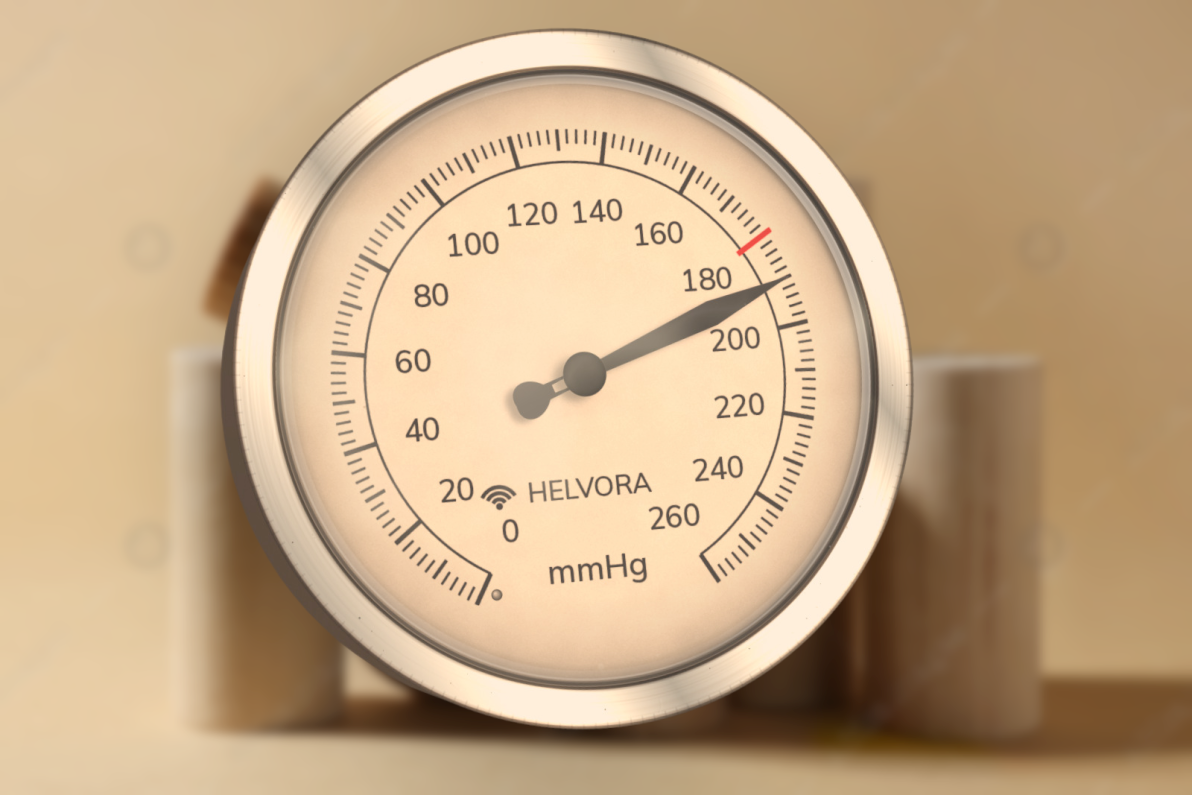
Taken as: 190 mmHg
